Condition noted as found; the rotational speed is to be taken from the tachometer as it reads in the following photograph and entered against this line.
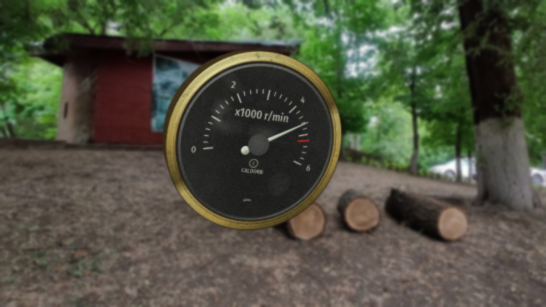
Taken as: 4600 rpm
